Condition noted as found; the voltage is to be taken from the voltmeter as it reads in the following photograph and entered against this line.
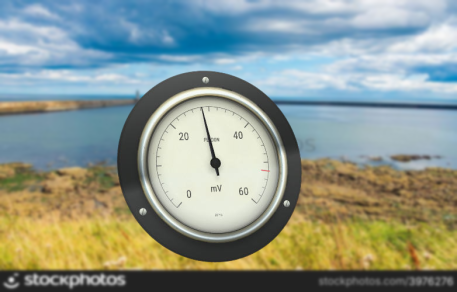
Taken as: 28 mV
